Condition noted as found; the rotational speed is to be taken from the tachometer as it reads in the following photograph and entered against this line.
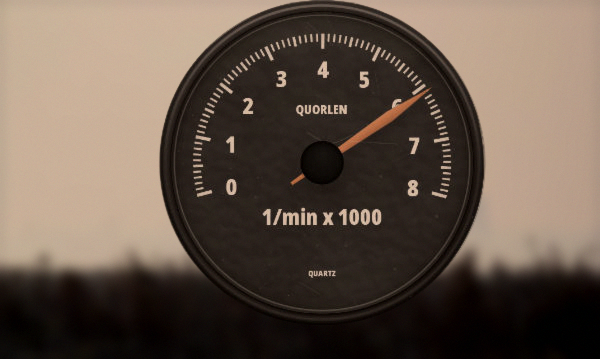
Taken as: 6100 rpm
